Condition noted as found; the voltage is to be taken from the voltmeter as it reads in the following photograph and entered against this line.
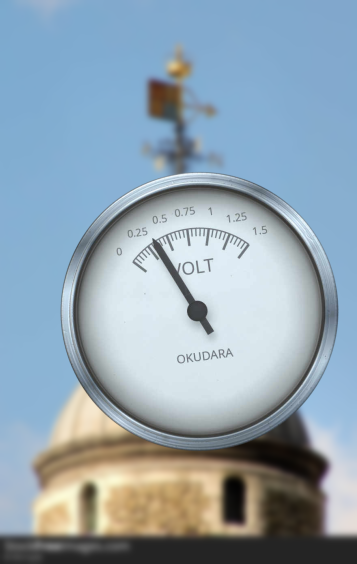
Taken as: 0.35 V
